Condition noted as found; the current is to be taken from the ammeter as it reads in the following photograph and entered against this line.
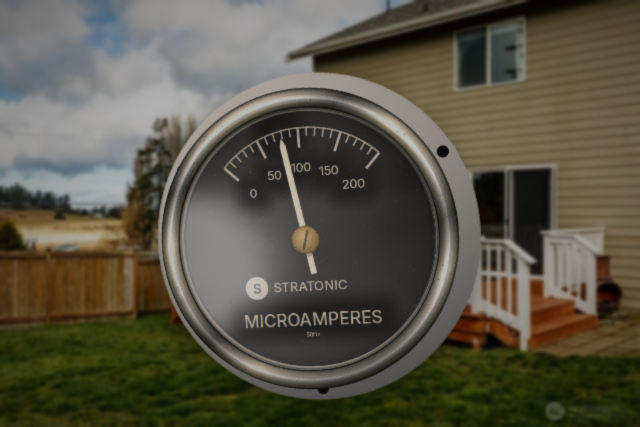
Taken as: 80 µA
